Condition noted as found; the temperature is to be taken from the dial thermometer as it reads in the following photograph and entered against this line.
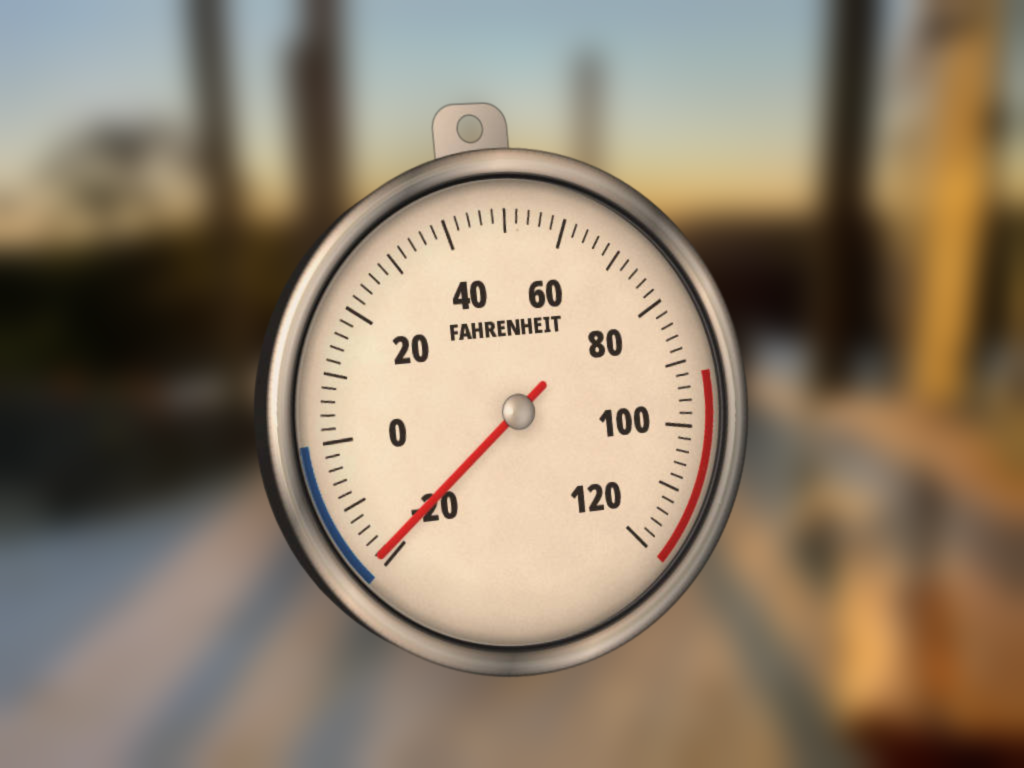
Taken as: -18 °F
